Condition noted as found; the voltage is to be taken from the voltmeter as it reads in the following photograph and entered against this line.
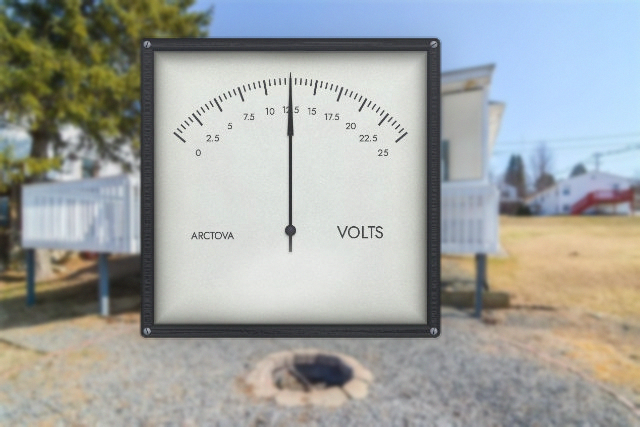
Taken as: 12.5 V
